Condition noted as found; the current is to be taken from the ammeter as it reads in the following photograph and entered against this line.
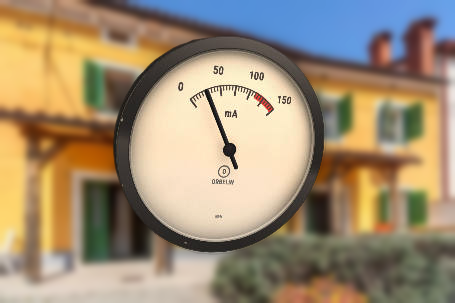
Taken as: 25 mA
